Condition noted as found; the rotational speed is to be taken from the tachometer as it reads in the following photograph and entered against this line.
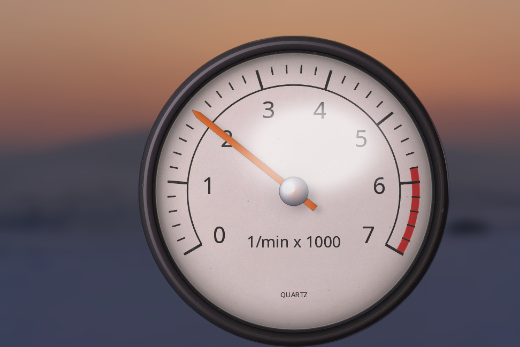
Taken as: 2000 rpm
